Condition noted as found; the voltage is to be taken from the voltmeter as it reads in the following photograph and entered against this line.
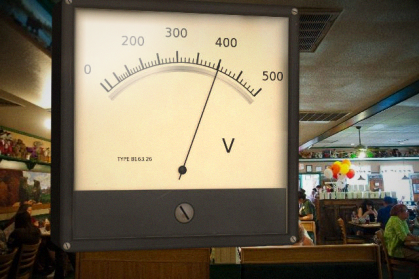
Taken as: 400 V
